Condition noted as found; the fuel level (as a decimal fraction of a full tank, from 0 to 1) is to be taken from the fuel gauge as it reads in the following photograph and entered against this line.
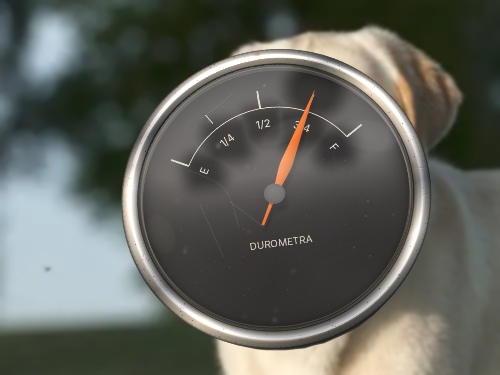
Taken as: 0.75
